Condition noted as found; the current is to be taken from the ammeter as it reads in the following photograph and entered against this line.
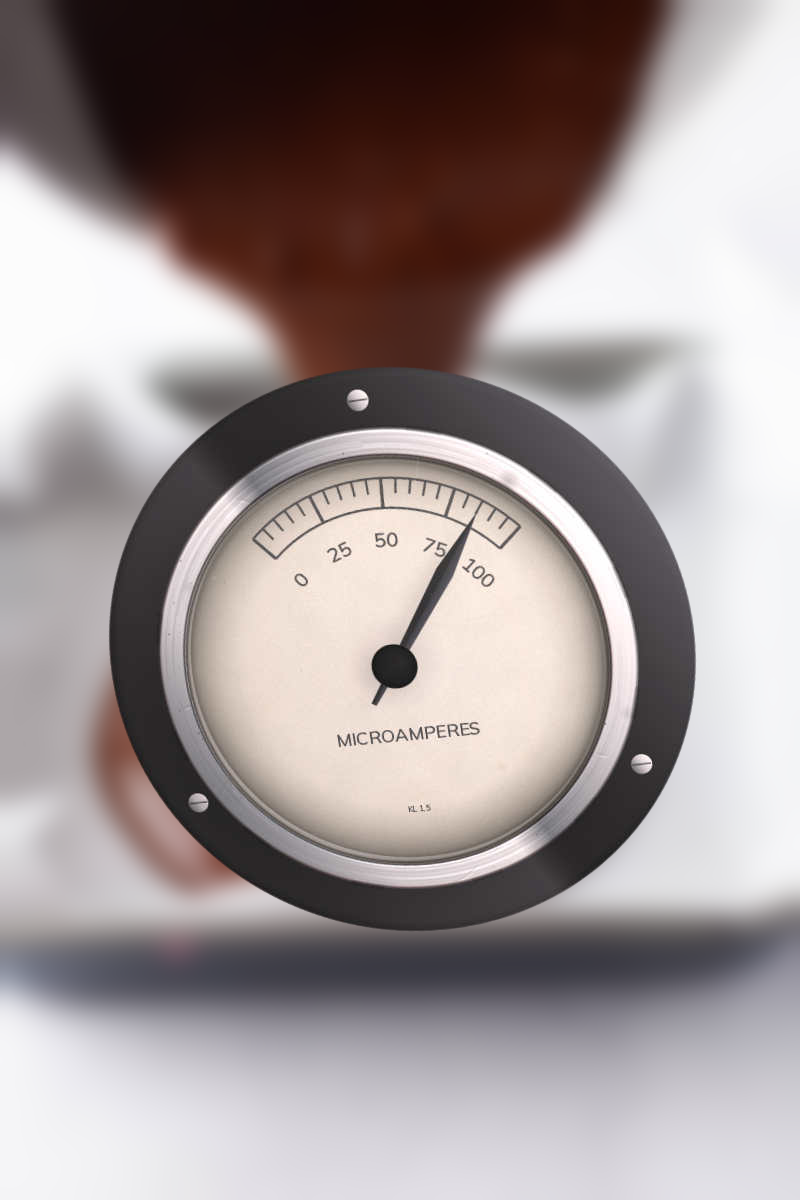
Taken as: 85 µA
